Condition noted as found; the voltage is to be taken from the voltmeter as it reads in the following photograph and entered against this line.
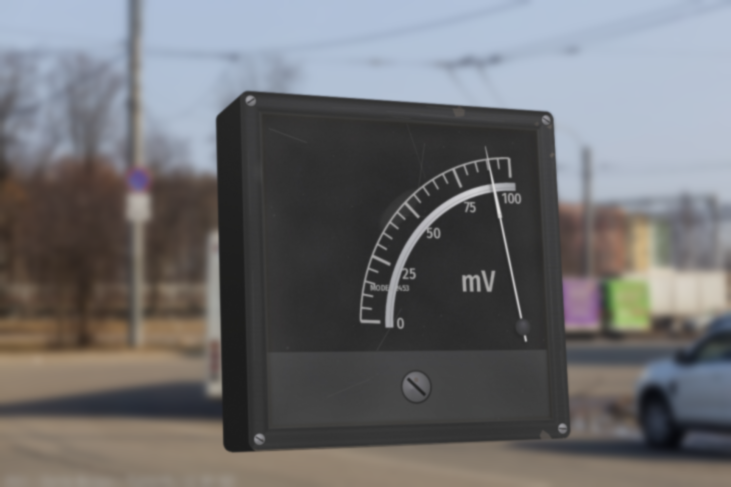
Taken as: 90 mV
